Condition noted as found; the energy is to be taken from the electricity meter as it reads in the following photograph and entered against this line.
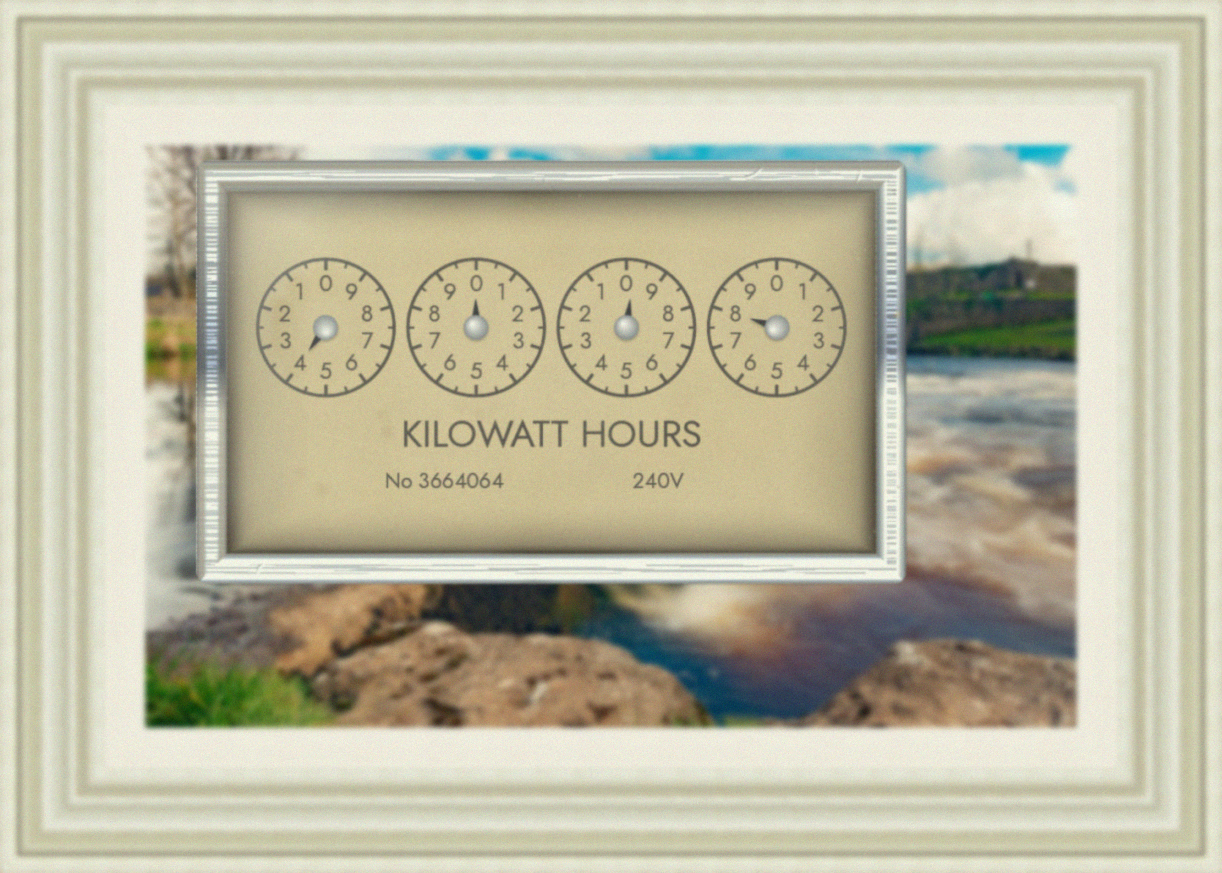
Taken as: 3998 kWh
